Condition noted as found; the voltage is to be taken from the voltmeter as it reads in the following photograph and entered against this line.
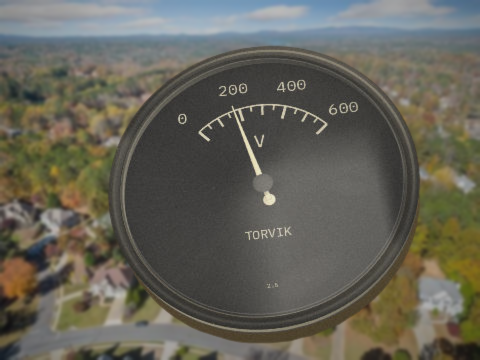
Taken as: 175 V
